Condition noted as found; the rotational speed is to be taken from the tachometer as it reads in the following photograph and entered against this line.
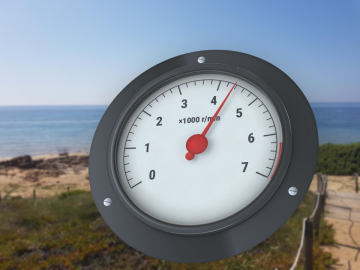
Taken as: 4400 rpm
